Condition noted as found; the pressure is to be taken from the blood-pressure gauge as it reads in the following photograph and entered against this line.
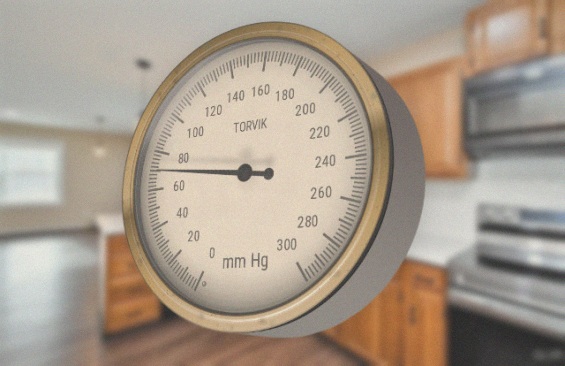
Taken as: 70 mmHg
